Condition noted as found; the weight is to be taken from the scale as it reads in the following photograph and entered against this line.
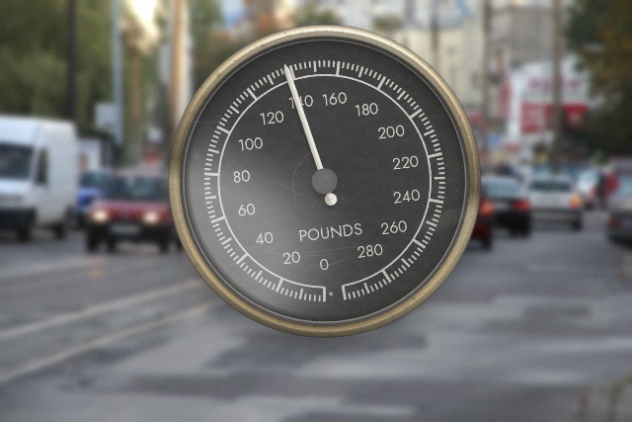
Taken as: 138 lb
